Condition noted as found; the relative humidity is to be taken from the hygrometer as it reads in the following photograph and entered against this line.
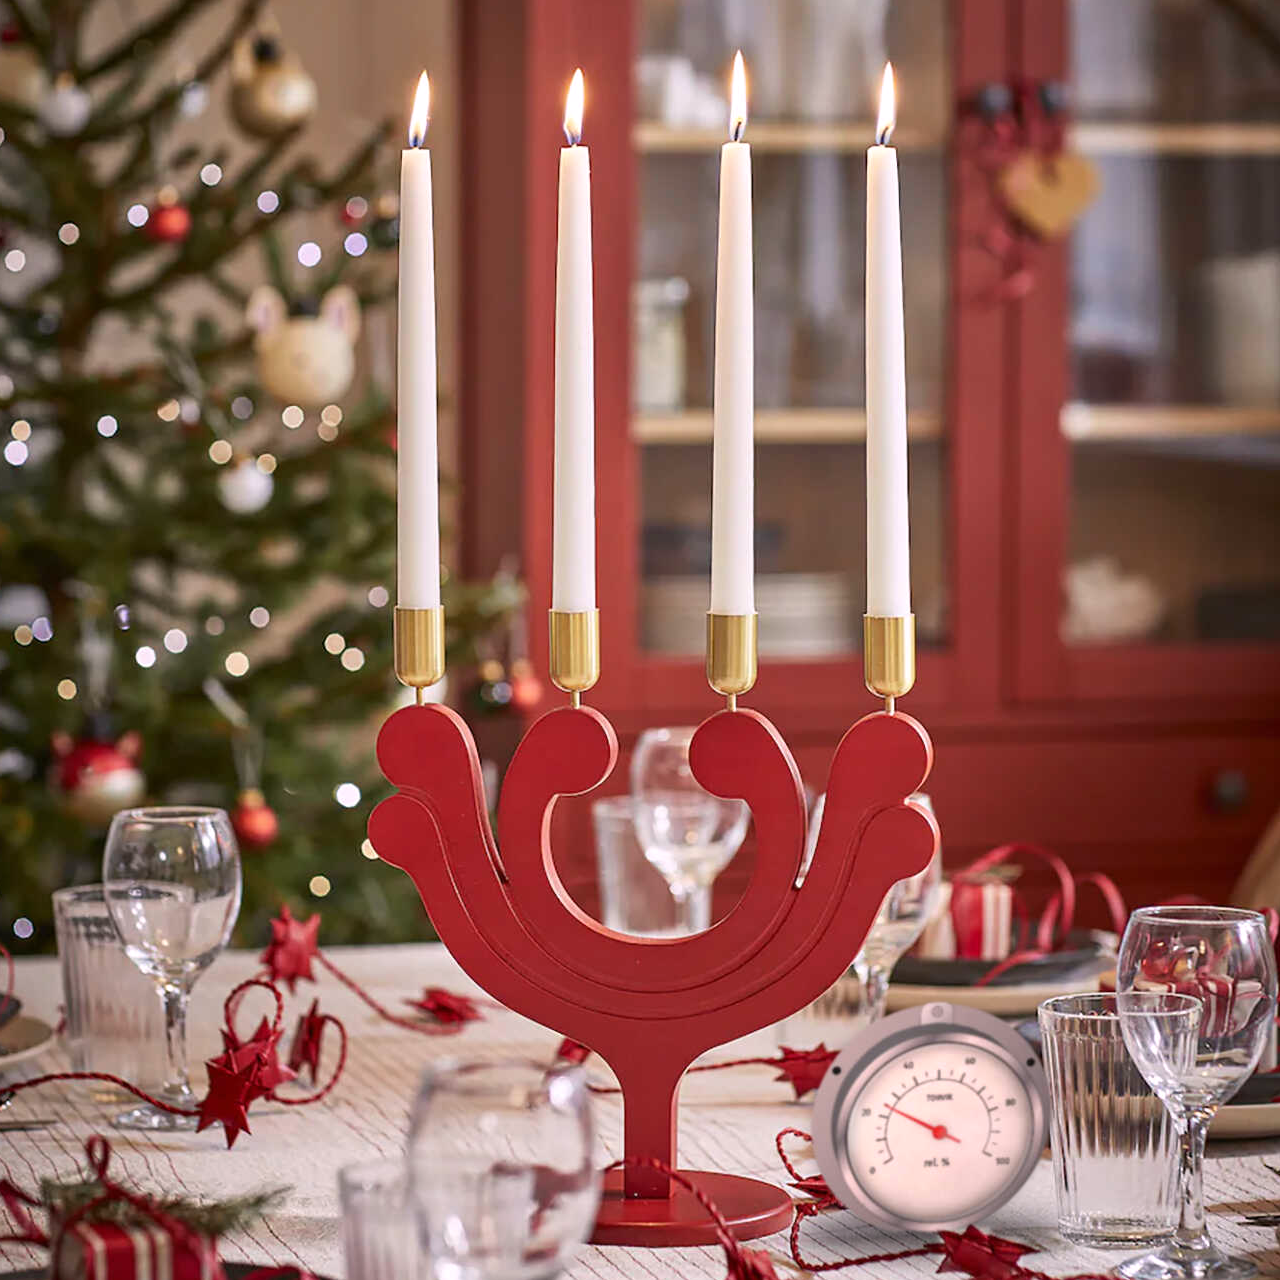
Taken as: 25 %
